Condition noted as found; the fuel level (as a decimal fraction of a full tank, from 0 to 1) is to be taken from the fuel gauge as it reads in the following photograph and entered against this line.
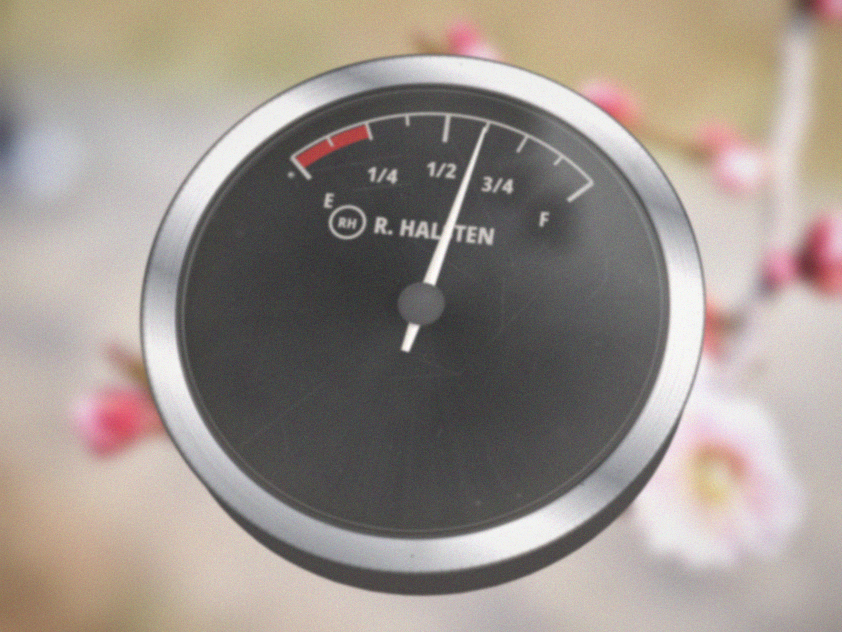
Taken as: 0.625
